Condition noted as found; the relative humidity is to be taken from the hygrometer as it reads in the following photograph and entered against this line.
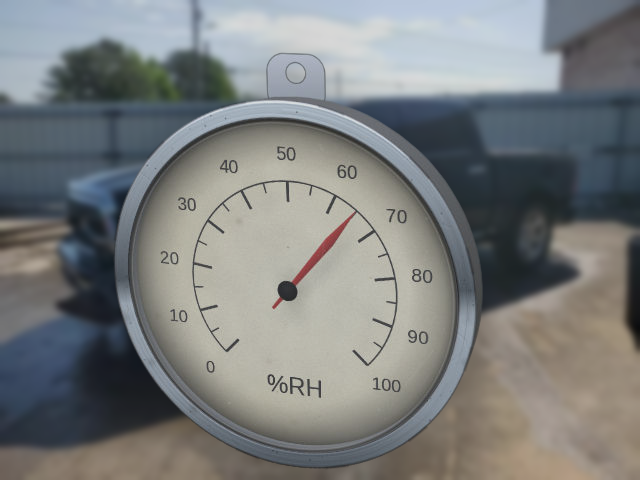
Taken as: 65 %
